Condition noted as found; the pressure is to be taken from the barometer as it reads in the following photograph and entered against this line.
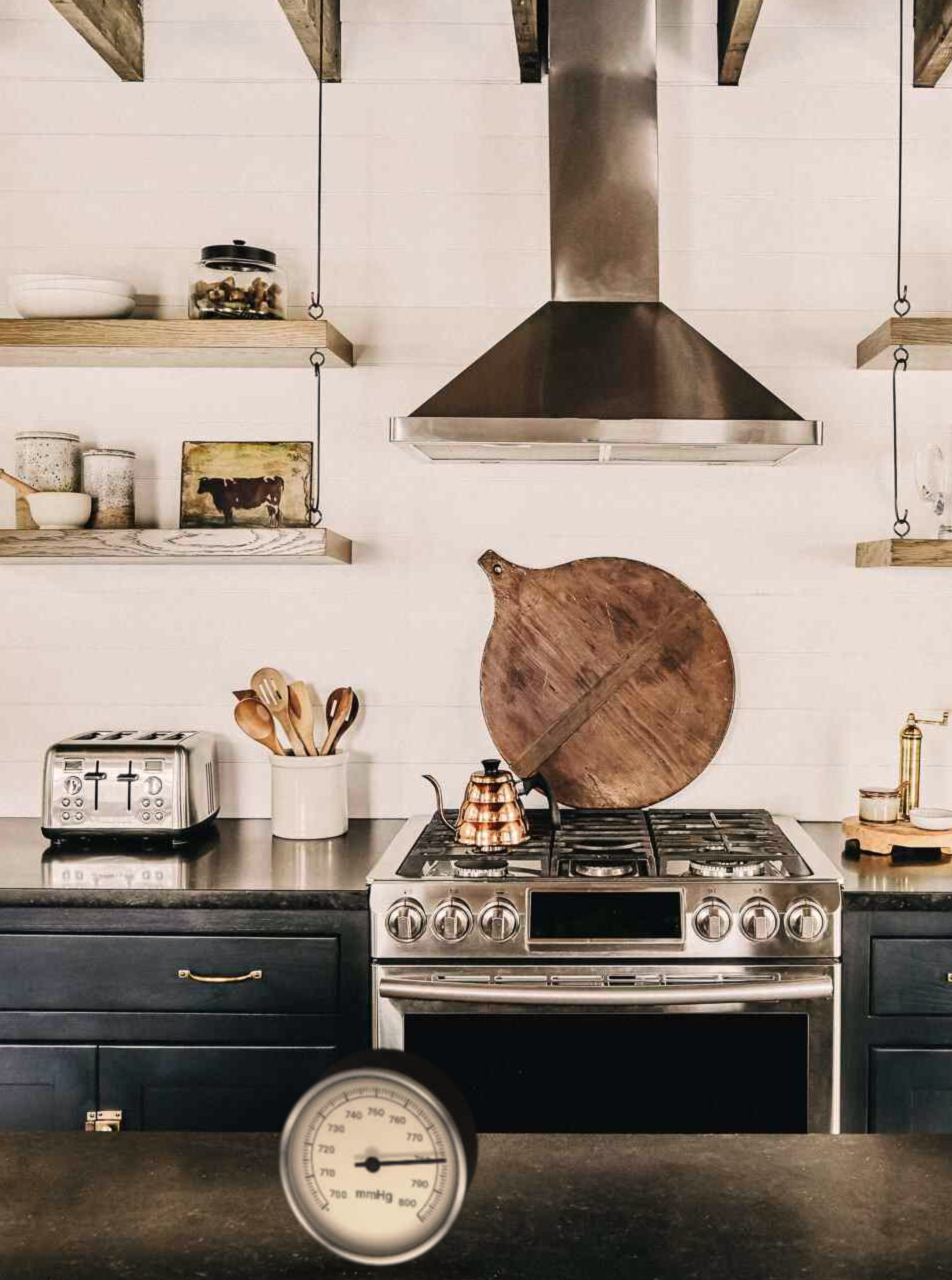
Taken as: 780 mmHg
